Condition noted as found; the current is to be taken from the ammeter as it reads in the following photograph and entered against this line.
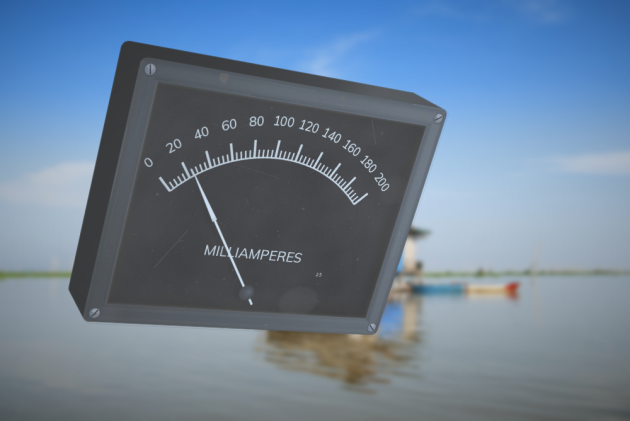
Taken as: 24 mA
